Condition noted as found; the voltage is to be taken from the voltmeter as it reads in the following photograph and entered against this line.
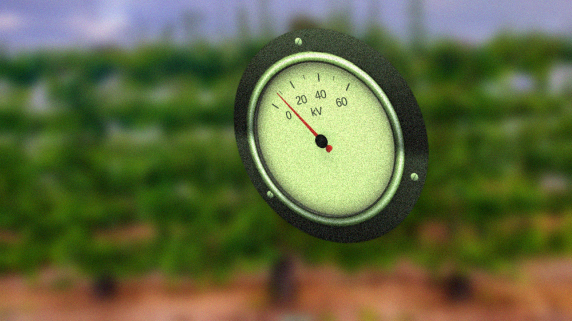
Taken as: 10 kV
